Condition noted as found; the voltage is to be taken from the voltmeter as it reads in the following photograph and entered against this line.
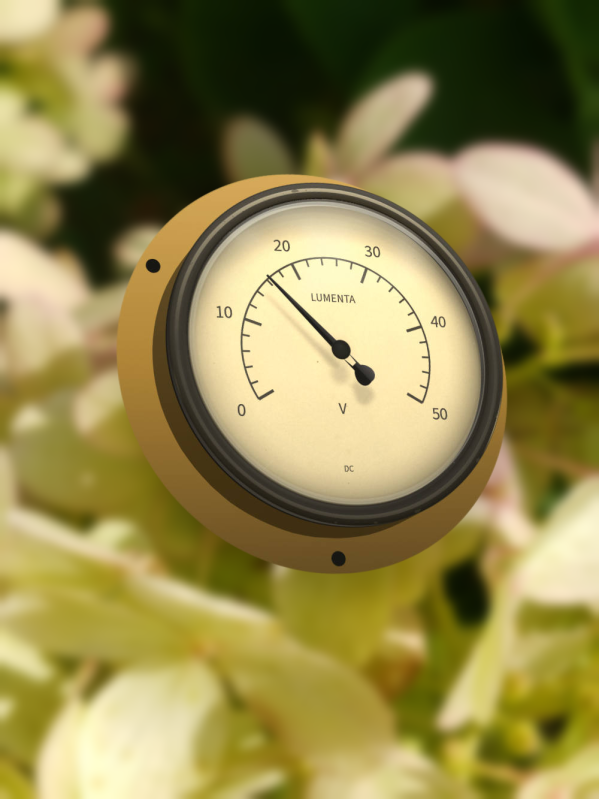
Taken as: 16 V
